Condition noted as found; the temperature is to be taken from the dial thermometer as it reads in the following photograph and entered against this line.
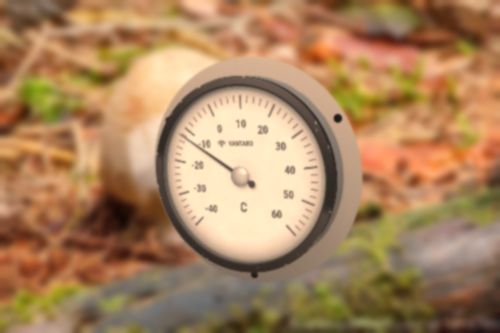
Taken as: -12 °C
